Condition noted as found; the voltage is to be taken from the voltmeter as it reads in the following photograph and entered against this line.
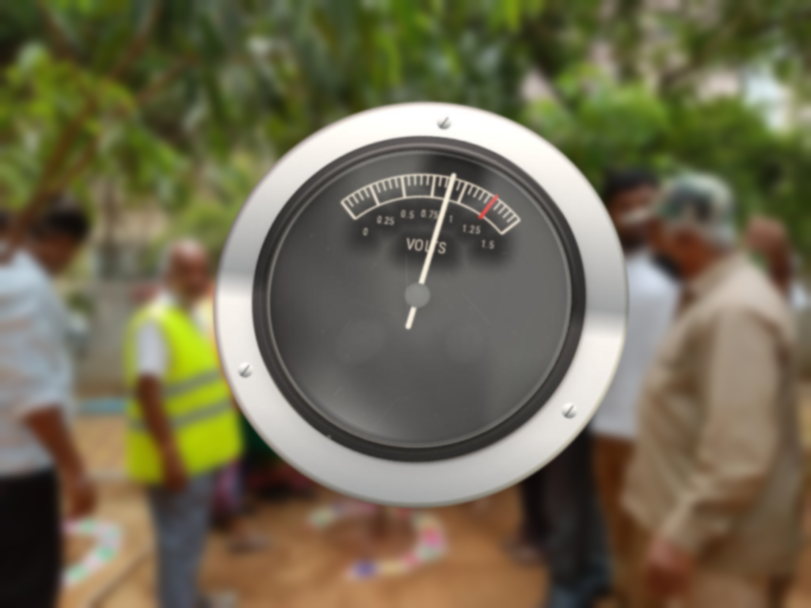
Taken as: 0.9 V
